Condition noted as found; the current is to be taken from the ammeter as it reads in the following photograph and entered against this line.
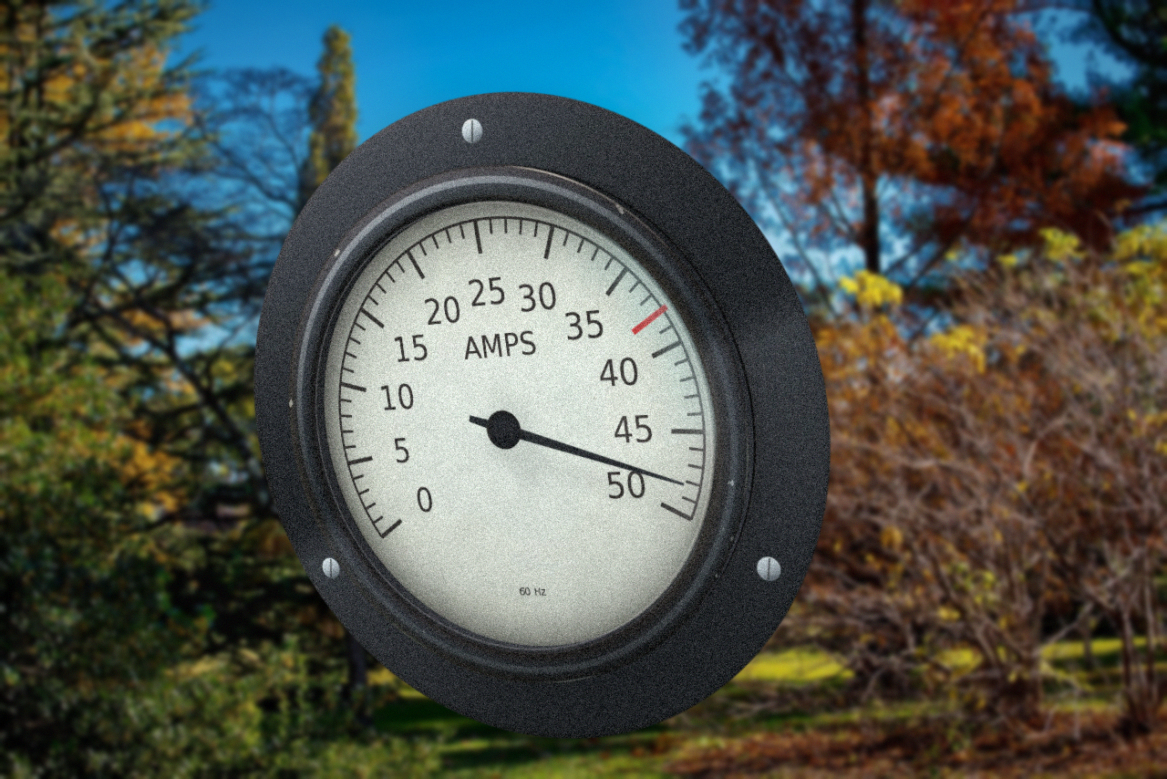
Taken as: 48 A
